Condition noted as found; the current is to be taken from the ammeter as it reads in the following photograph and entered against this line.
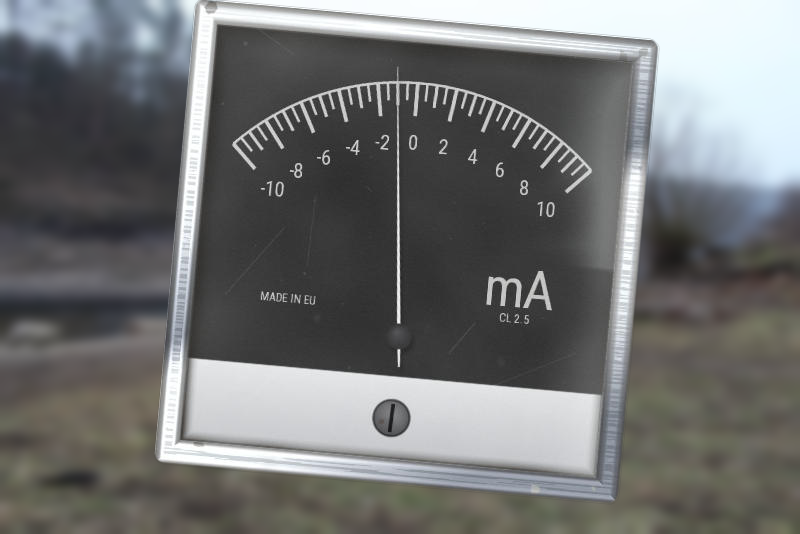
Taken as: -1 mA
